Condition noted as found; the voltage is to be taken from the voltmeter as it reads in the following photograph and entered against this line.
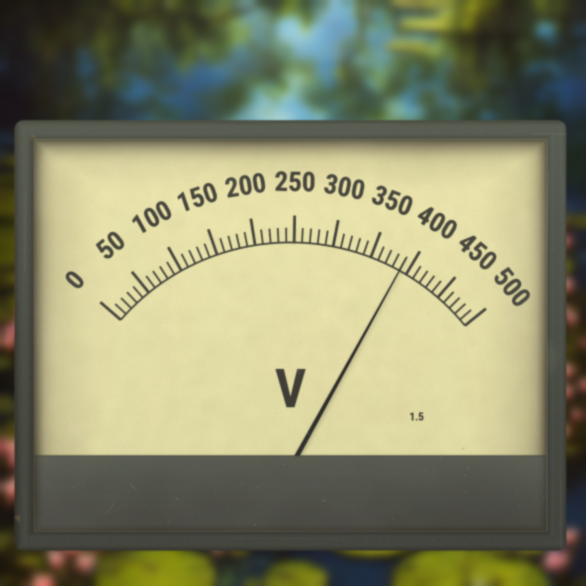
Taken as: 390 V
